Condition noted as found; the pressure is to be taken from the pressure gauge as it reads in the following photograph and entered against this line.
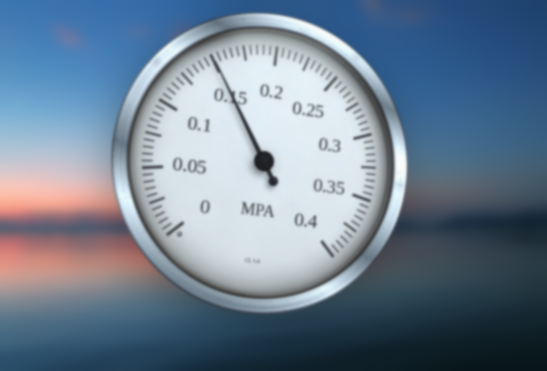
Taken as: 0.15 MPa
